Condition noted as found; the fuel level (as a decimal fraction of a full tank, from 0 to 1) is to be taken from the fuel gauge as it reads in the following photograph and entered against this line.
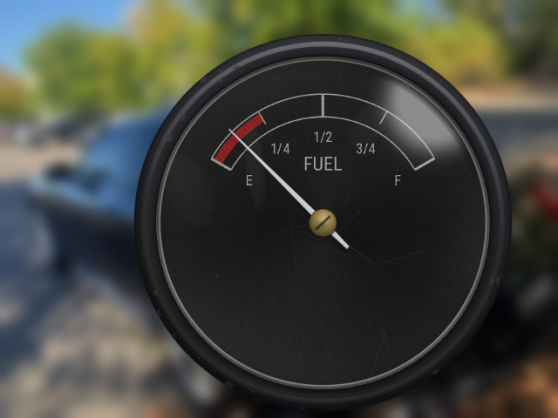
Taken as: 0.125
